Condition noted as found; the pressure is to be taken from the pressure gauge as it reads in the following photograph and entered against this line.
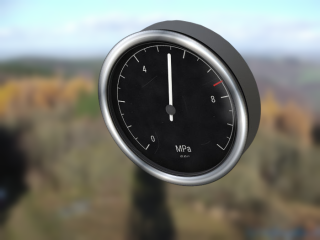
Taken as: 5.5 MPa
